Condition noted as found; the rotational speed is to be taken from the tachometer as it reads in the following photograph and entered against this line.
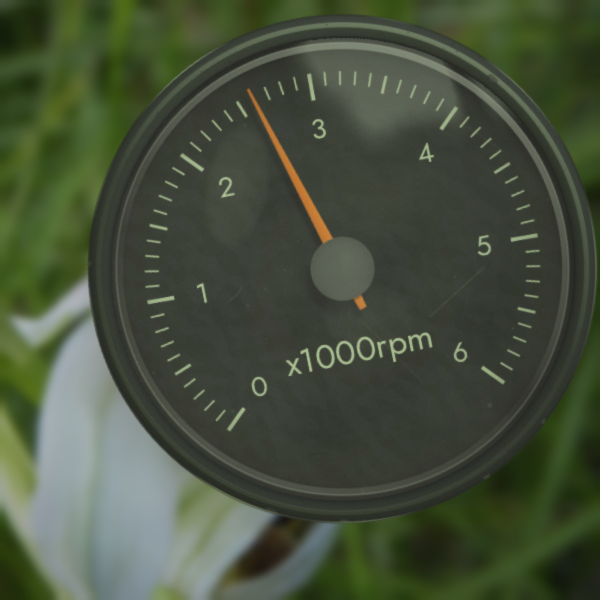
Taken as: 2600 rpm
